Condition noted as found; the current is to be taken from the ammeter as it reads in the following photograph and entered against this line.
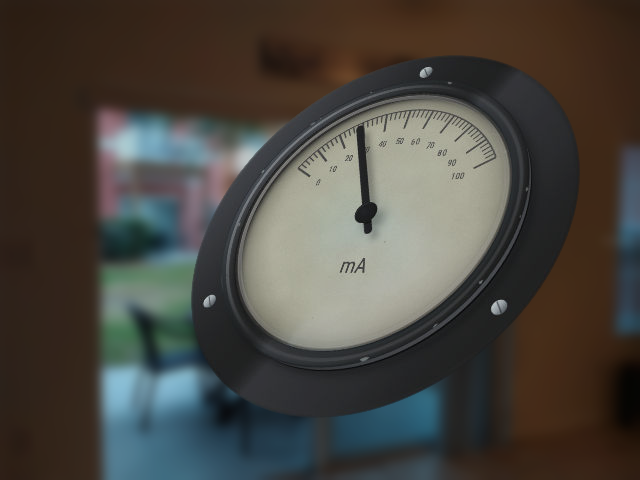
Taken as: 30 mA
